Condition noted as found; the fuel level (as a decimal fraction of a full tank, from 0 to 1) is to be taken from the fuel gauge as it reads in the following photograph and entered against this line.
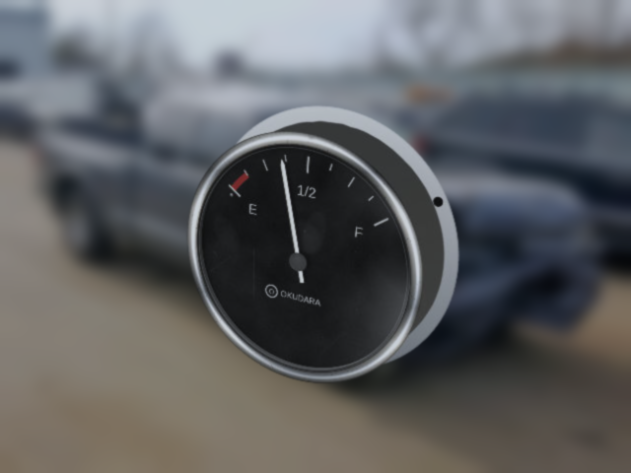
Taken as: 0.375
